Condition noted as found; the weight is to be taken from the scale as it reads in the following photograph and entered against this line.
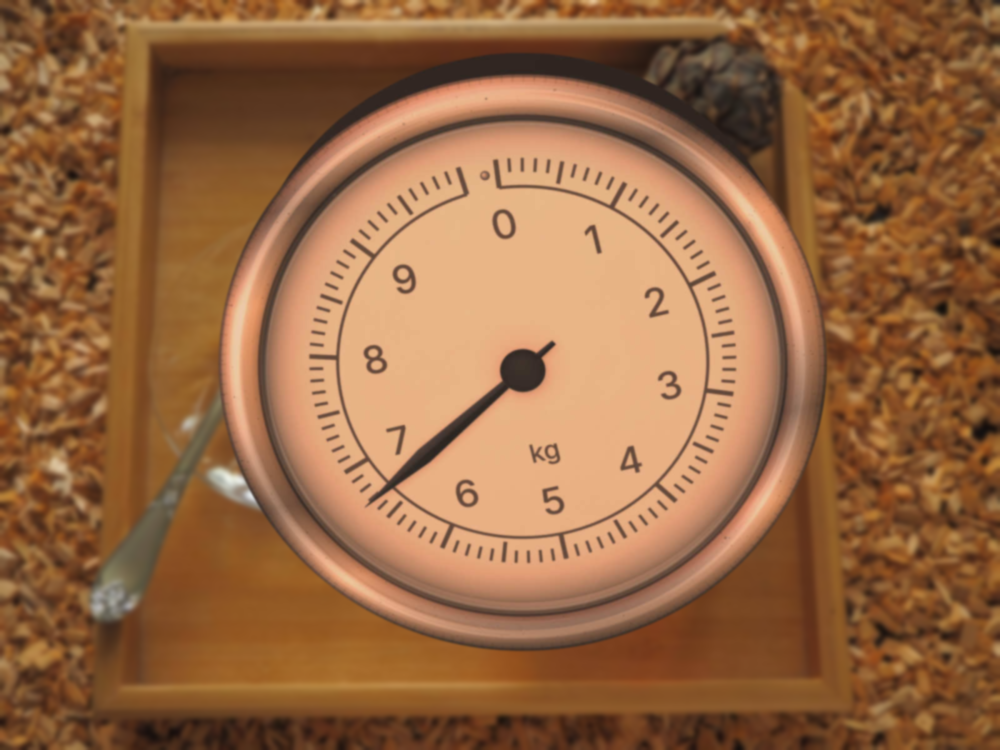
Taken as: 6.7 kg
